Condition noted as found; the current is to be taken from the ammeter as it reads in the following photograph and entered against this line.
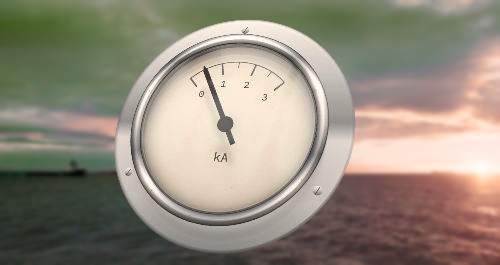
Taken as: 0.5 kA
